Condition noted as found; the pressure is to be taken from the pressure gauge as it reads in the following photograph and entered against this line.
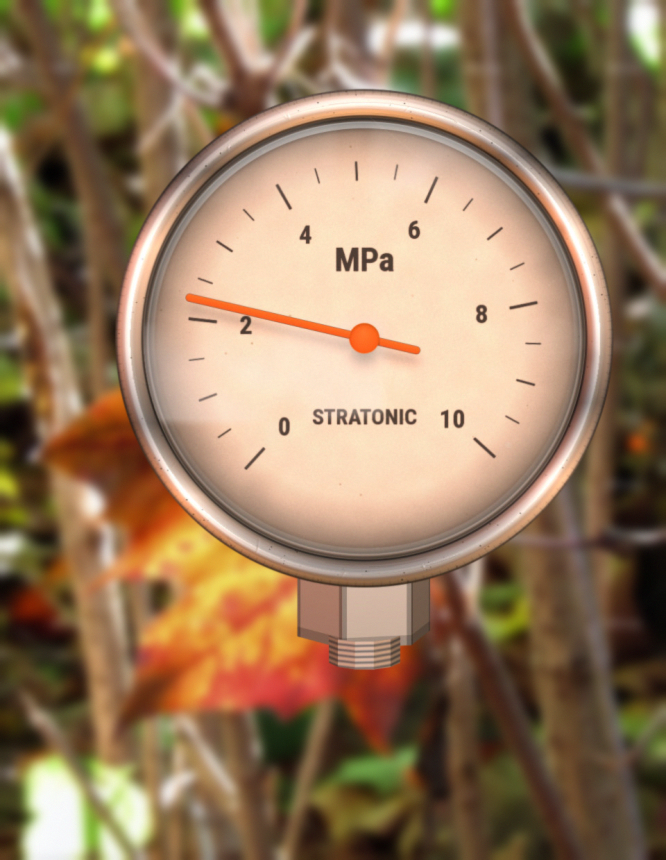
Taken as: 2.25 MPa
